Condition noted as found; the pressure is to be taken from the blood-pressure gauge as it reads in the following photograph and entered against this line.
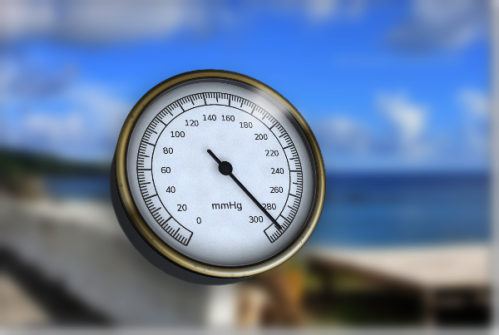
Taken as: 290 mmHg
